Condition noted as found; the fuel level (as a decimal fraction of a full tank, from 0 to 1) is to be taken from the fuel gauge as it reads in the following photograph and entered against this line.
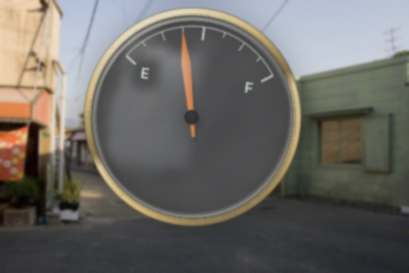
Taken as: 0.375
